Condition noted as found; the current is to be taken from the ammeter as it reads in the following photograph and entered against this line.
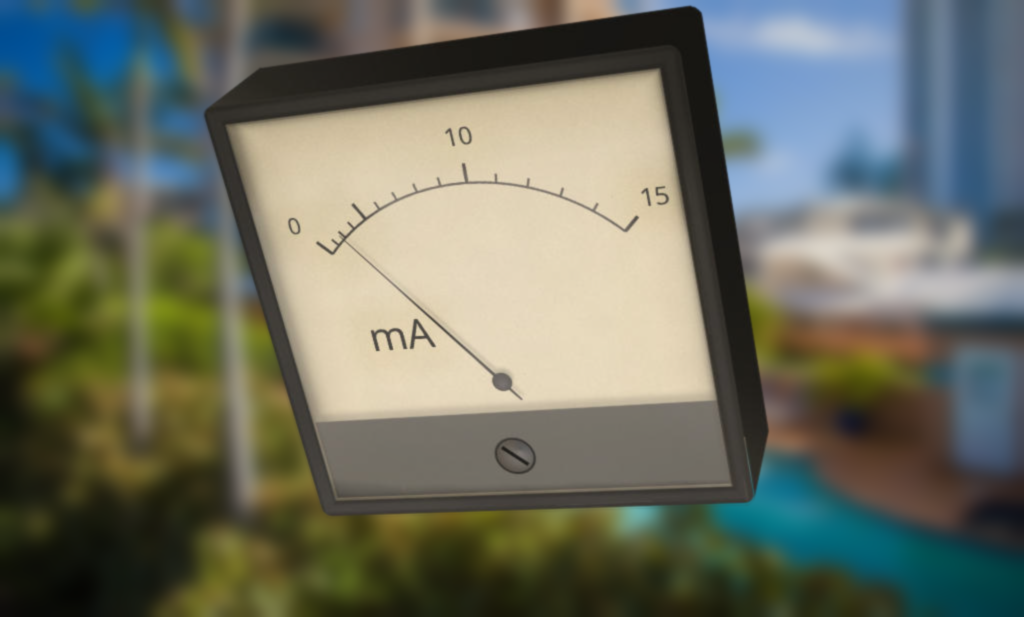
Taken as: 3 mA
